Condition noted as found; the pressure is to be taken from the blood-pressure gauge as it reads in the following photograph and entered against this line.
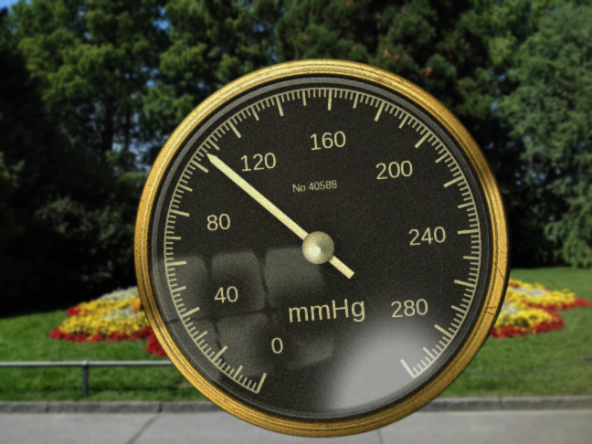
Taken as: 106 mmHg
